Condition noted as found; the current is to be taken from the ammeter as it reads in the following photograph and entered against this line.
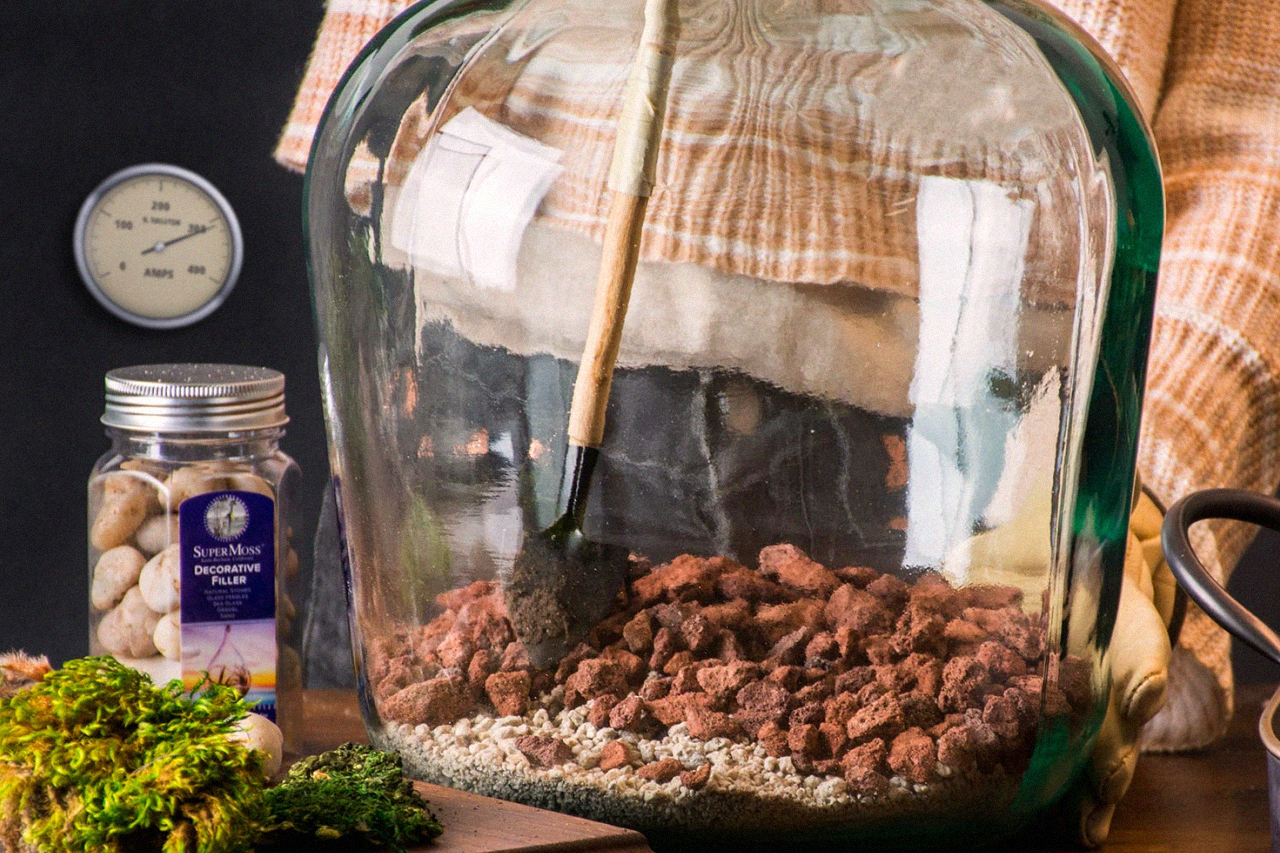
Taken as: 310 A
